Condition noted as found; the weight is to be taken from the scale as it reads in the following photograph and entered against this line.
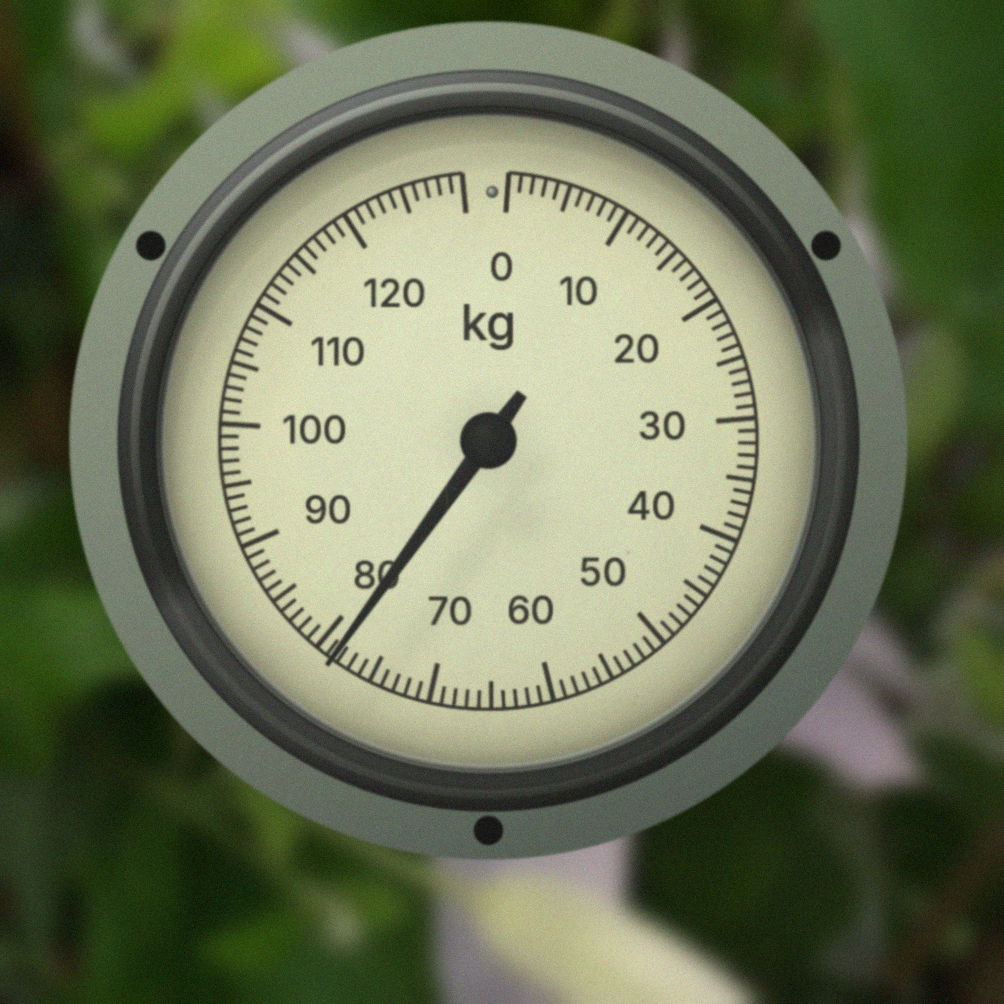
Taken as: 78.5 kg
